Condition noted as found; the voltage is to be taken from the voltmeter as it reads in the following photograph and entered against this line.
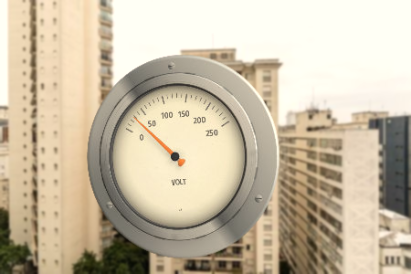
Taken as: 30 V
